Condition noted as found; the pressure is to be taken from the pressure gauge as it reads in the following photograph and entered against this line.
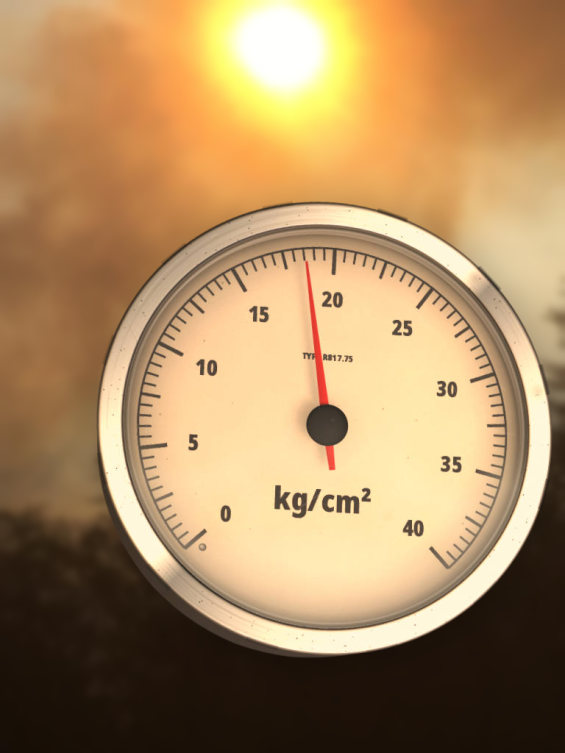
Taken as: 18.5 kg/cm²
